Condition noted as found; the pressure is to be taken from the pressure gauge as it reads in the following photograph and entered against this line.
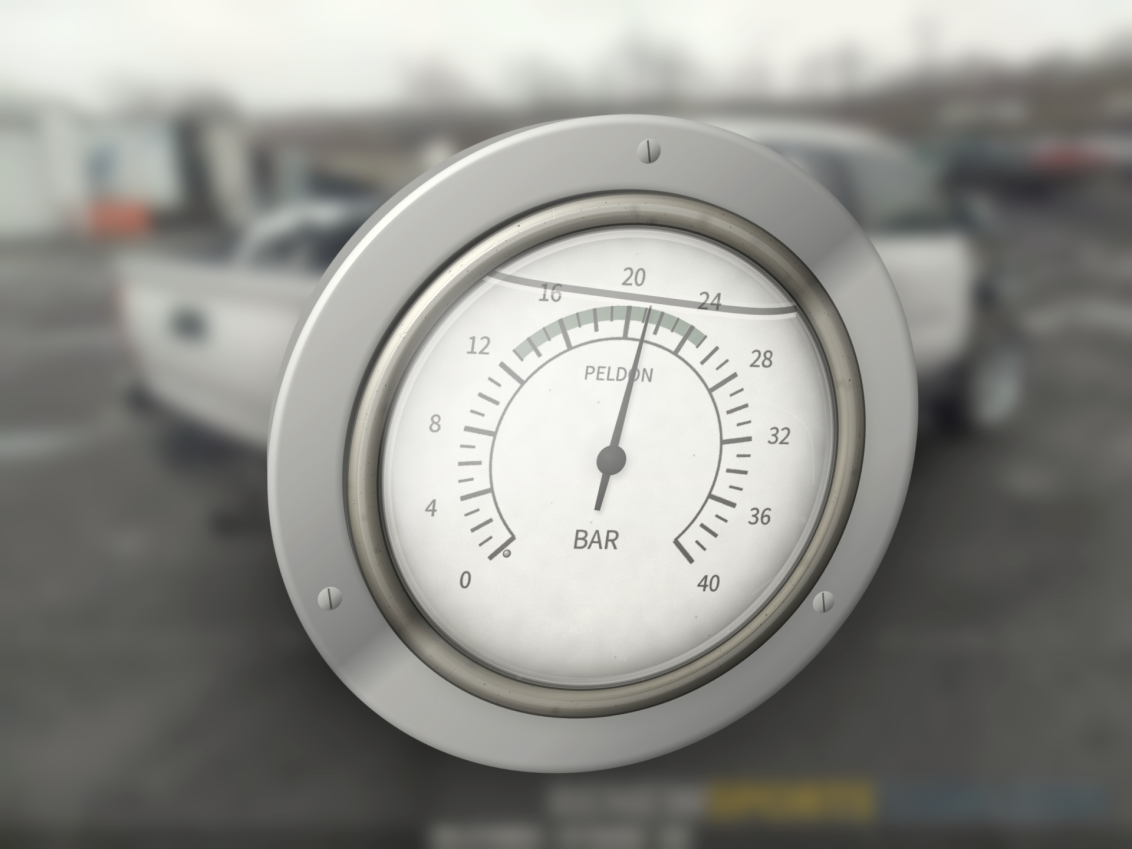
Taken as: 21 bar
